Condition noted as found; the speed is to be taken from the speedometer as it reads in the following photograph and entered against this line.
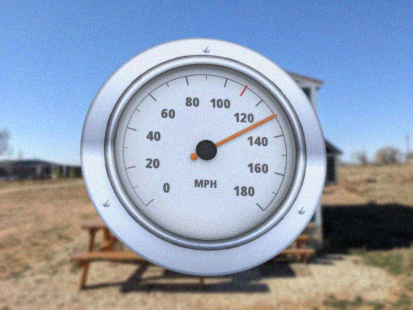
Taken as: 130 mph
